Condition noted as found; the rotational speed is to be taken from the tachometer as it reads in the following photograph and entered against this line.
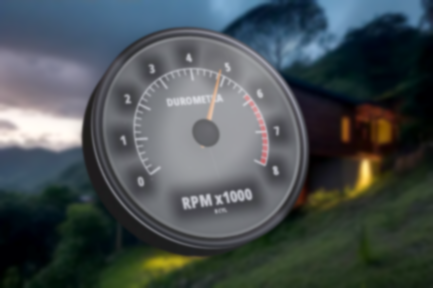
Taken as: 4800 rpm
